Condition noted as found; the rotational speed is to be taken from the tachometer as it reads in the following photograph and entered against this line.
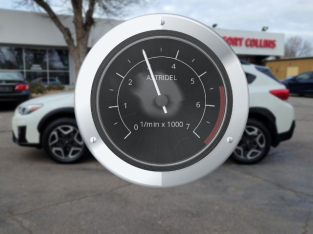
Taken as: 3000 rpm
